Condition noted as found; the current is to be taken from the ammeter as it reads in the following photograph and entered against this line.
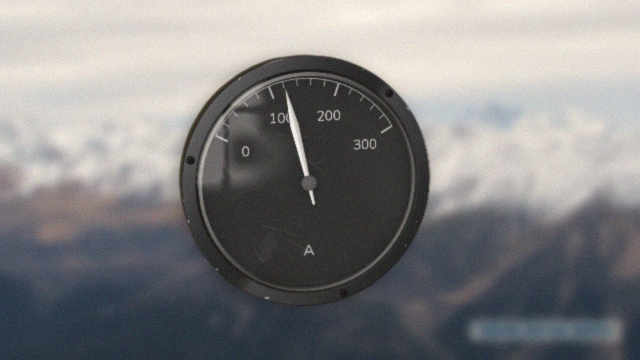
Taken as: 120 A
